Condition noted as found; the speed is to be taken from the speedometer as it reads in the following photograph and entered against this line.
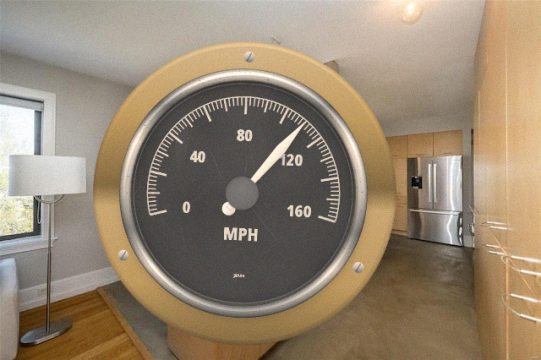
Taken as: 110 mph
